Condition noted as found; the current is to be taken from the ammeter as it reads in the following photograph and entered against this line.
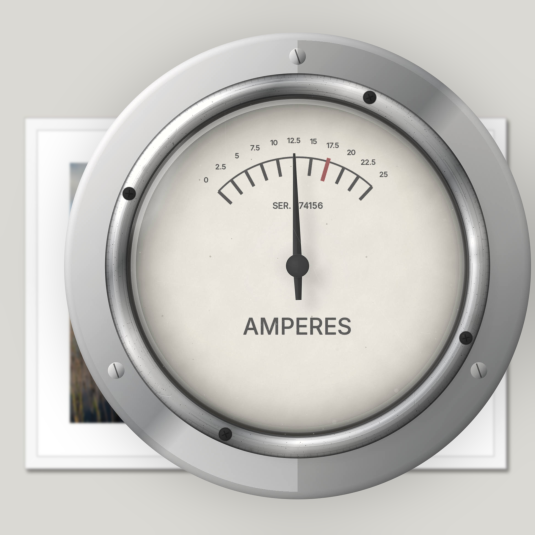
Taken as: 12.5 A
